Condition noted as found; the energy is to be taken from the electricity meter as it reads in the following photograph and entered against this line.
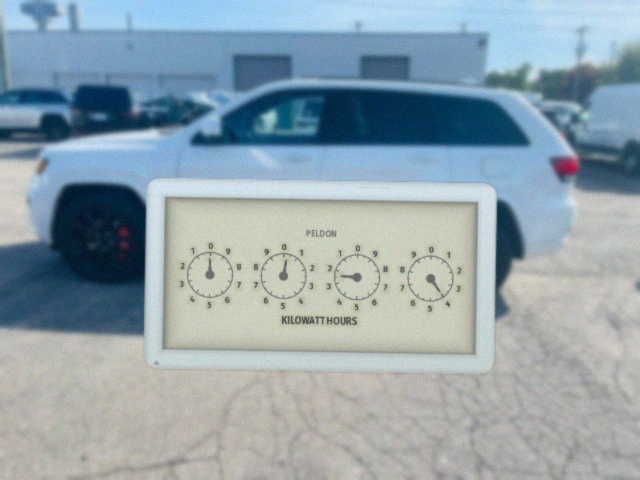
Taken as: 24 kWh
